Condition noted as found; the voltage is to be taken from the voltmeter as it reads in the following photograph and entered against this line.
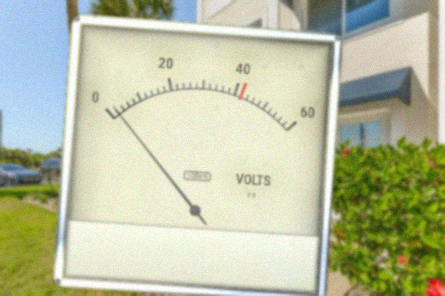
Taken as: 2 V
